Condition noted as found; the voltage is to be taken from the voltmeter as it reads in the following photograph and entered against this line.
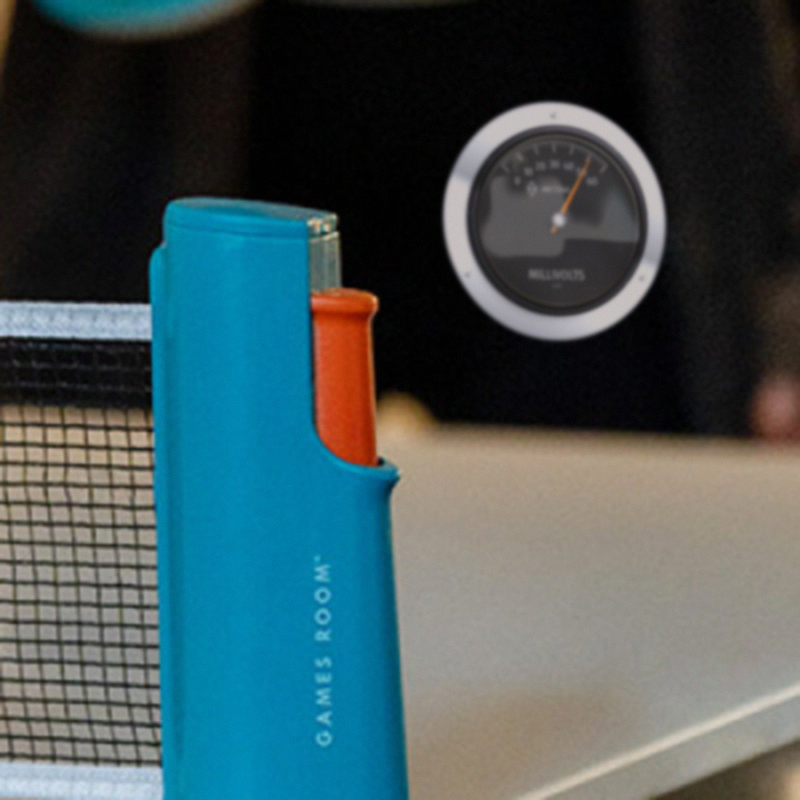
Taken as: 50 mV
